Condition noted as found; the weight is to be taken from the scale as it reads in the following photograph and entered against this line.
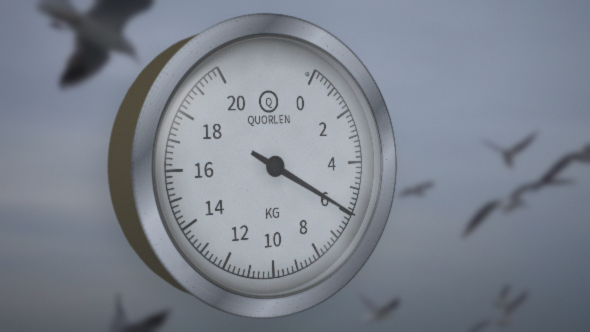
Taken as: 6 kg
